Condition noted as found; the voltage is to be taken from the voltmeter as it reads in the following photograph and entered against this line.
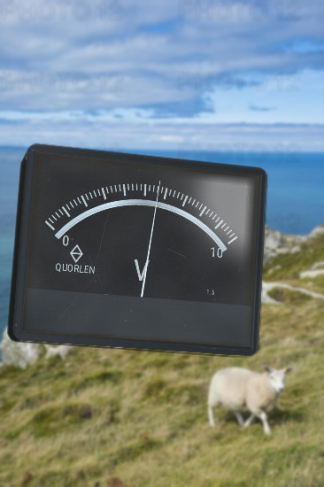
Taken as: 5.6 V
